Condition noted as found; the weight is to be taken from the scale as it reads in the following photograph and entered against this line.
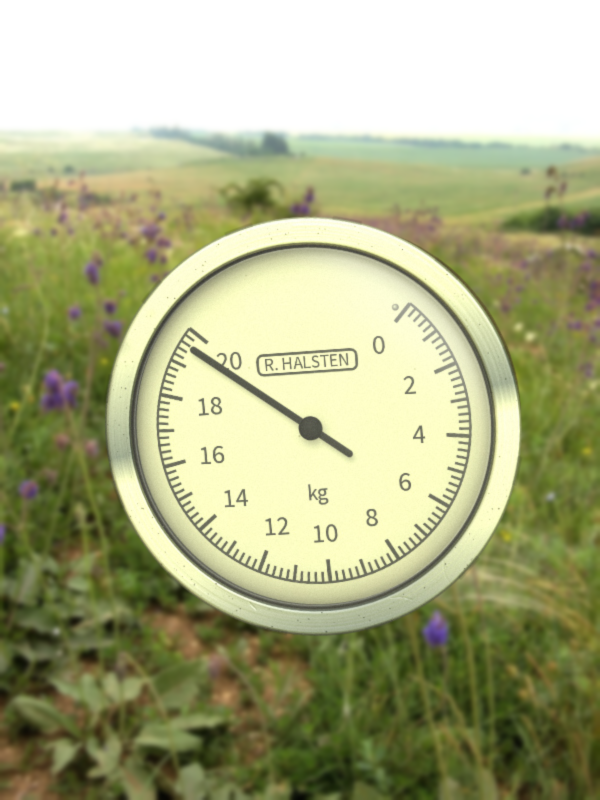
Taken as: 19.6 kg
